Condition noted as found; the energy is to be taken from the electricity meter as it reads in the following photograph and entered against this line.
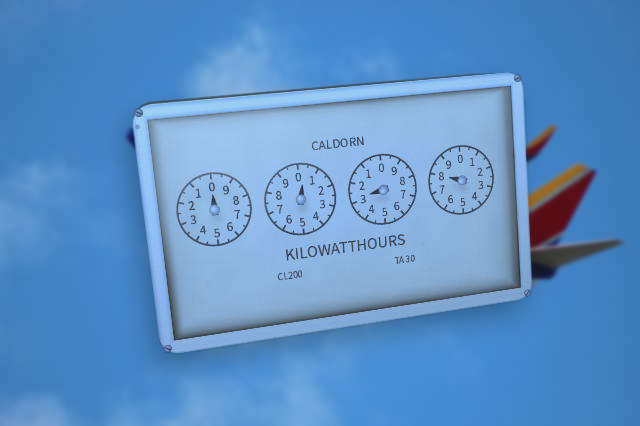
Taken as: 28 kWh
